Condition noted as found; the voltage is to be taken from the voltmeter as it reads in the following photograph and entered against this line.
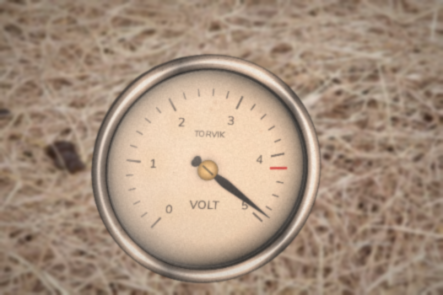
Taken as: 4.9 V
